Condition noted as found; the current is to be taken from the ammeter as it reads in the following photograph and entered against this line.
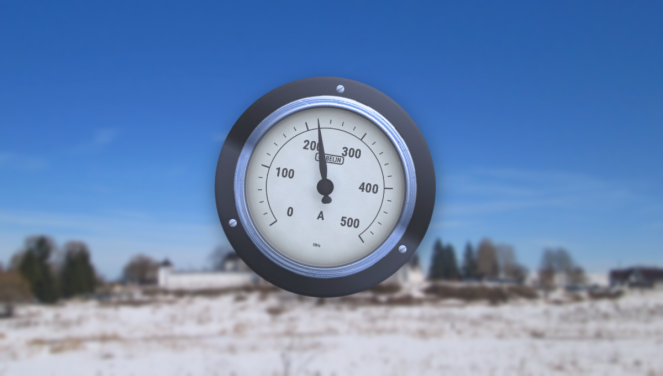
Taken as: 220 A
